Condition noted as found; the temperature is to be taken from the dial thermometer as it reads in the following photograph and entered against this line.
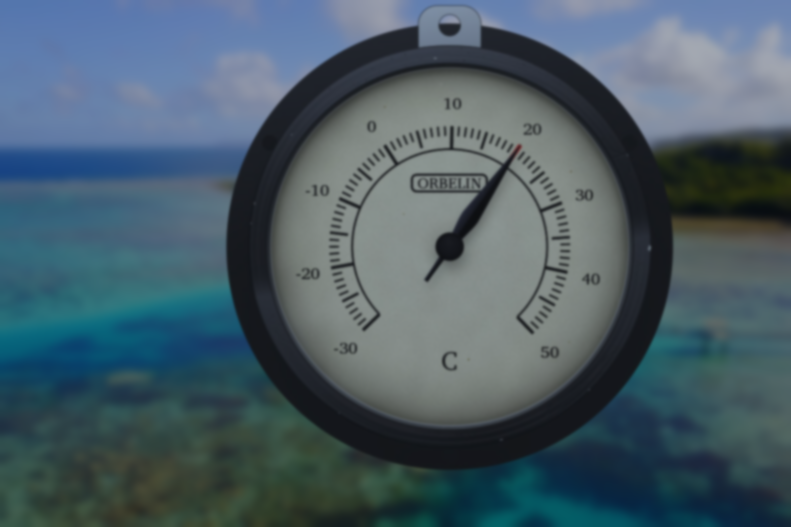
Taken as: 20 °C
